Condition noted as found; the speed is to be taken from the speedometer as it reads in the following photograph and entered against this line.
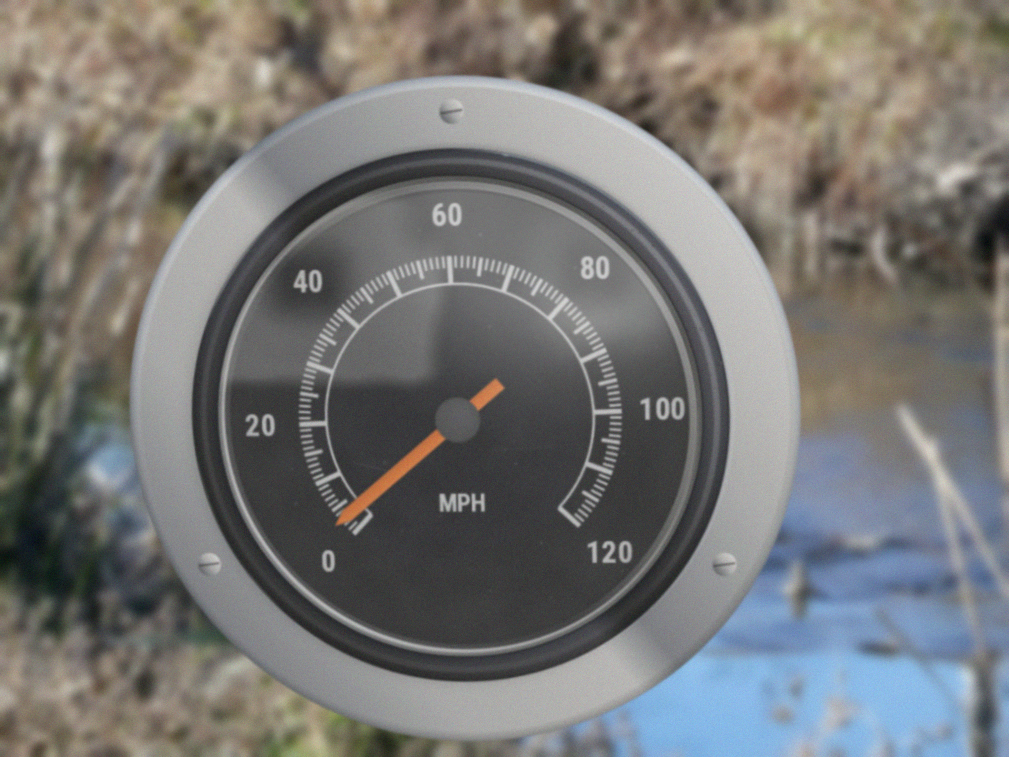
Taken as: 3 mph
